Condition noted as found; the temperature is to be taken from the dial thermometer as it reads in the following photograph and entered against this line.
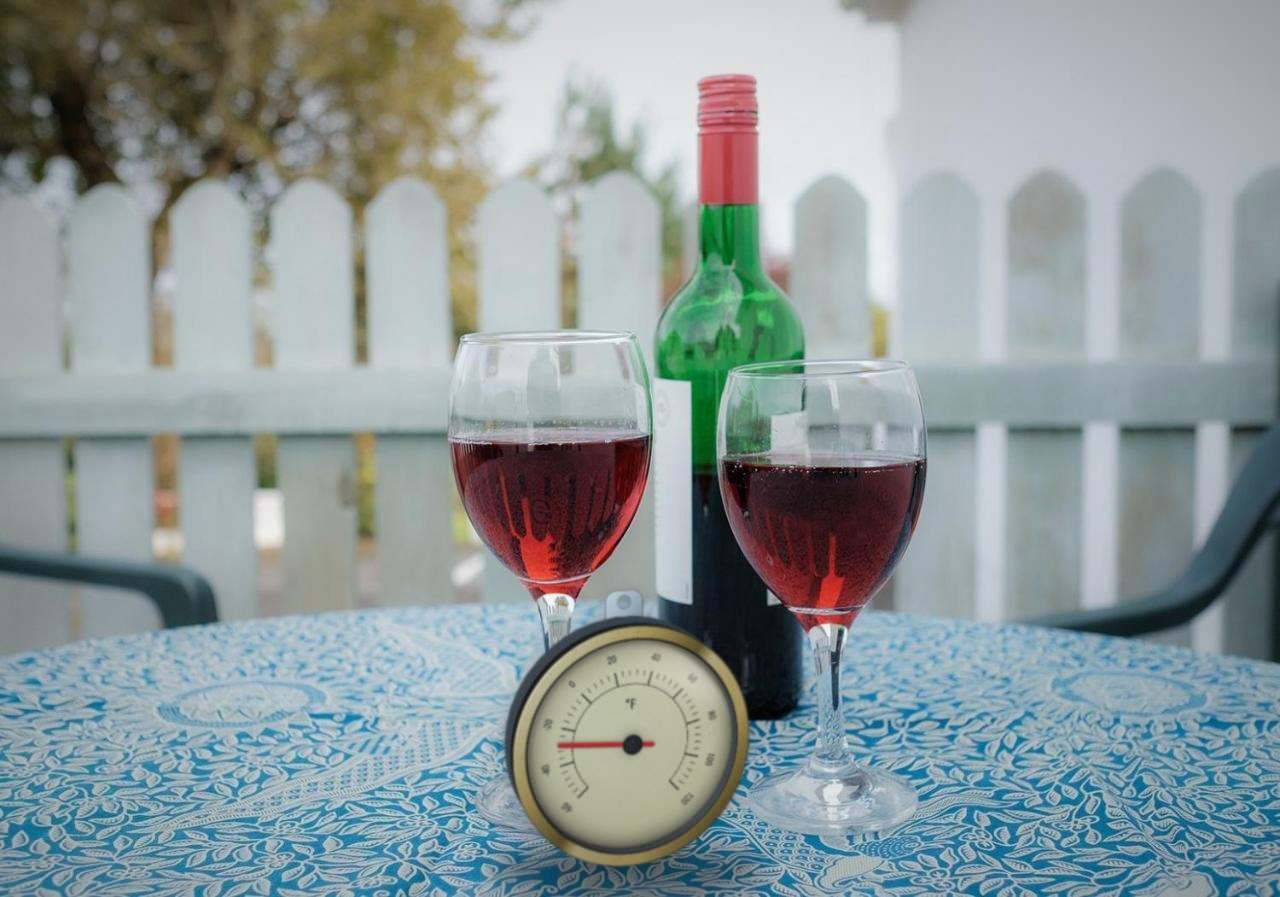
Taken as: -28 °F
